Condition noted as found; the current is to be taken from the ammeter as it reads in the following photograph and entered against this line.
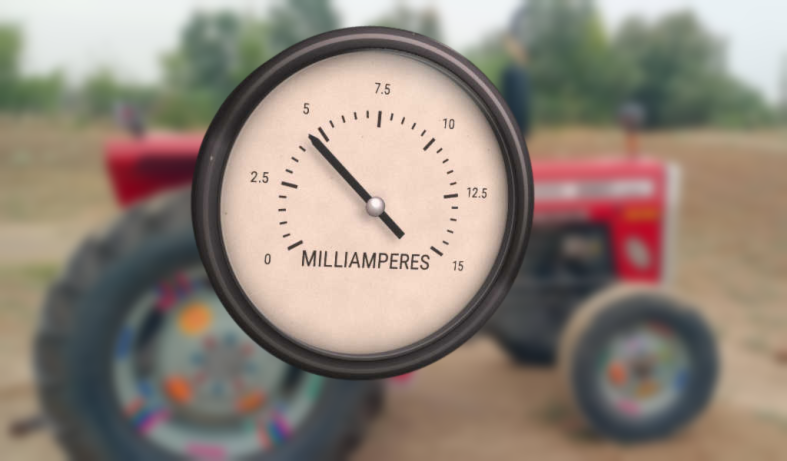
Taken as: 4.5 mA
